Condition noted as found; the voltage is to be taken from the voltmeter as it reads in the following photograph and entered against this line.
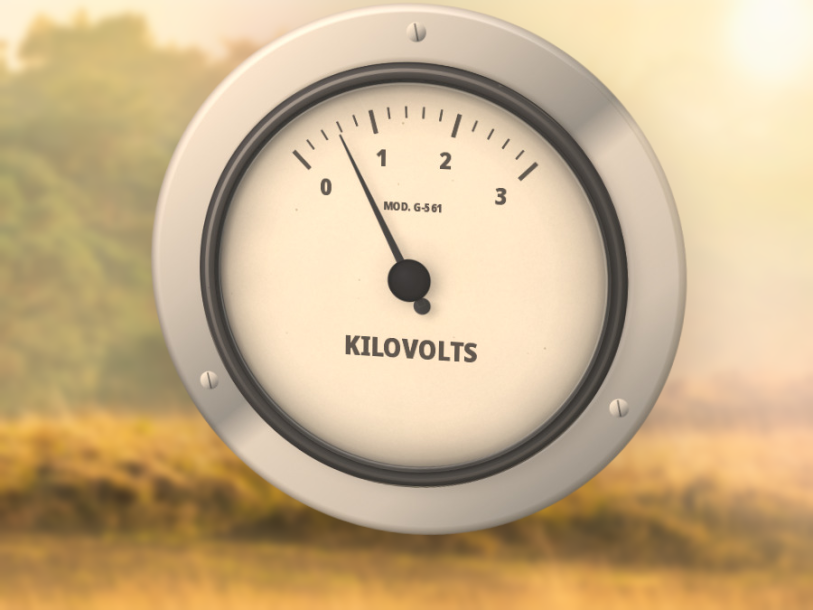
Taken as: 0.6 kV
